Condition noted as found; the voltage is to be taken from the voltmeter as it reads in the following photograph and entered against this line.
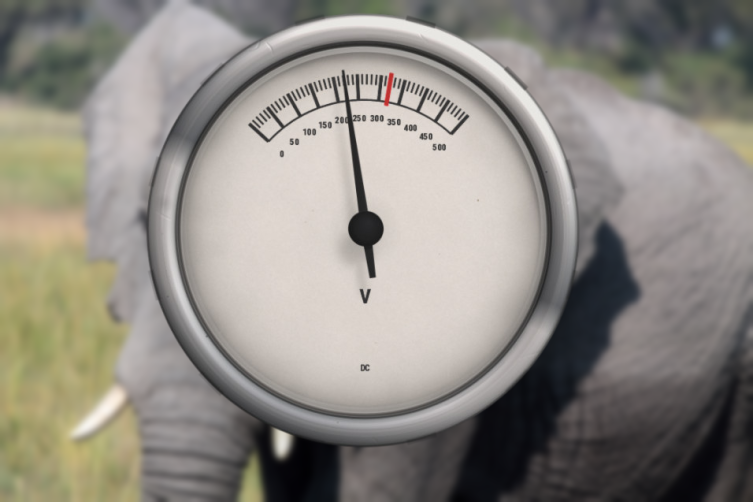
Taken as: 220 V
